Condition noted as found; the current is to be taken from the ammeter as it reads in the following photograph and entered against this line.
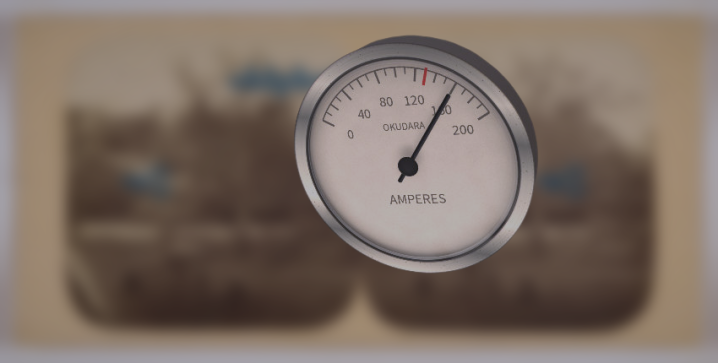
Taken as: 160 A
